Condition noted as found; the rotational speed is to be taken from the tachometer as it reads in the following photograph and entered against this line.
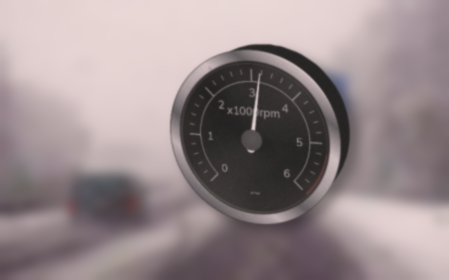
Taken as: 3200 rpm
